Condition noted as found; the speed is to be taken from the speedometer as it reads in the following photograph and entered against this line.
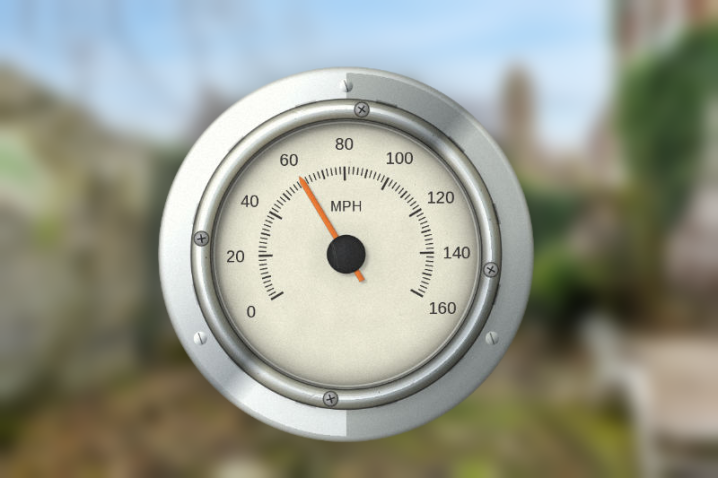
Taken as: 60 mph
